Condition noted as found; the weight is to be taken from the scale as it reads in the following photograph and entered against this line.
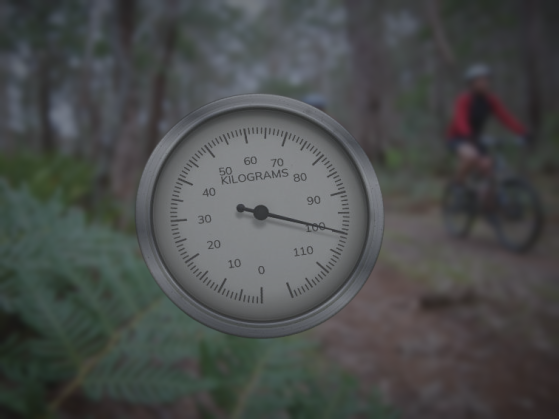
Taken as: 100 kg
